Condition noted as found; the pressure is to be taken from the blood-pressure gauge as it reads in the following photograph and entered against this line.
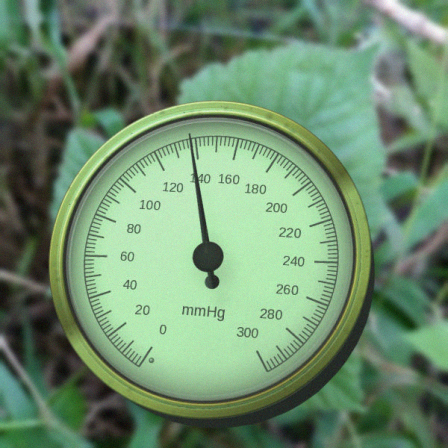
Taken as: 138 mmHg
